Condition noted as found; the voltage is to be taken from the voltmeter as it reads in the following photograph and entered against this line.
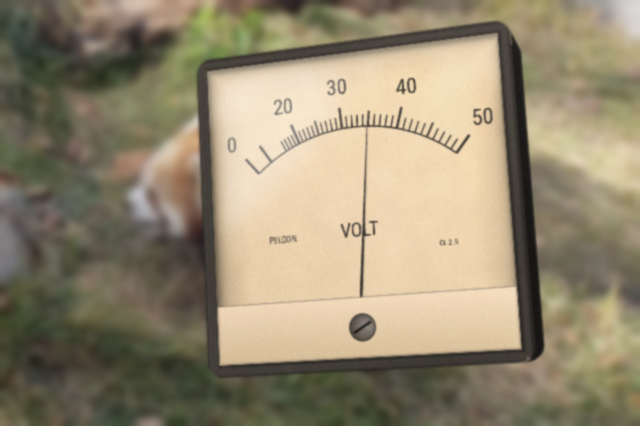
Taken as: 35 V
